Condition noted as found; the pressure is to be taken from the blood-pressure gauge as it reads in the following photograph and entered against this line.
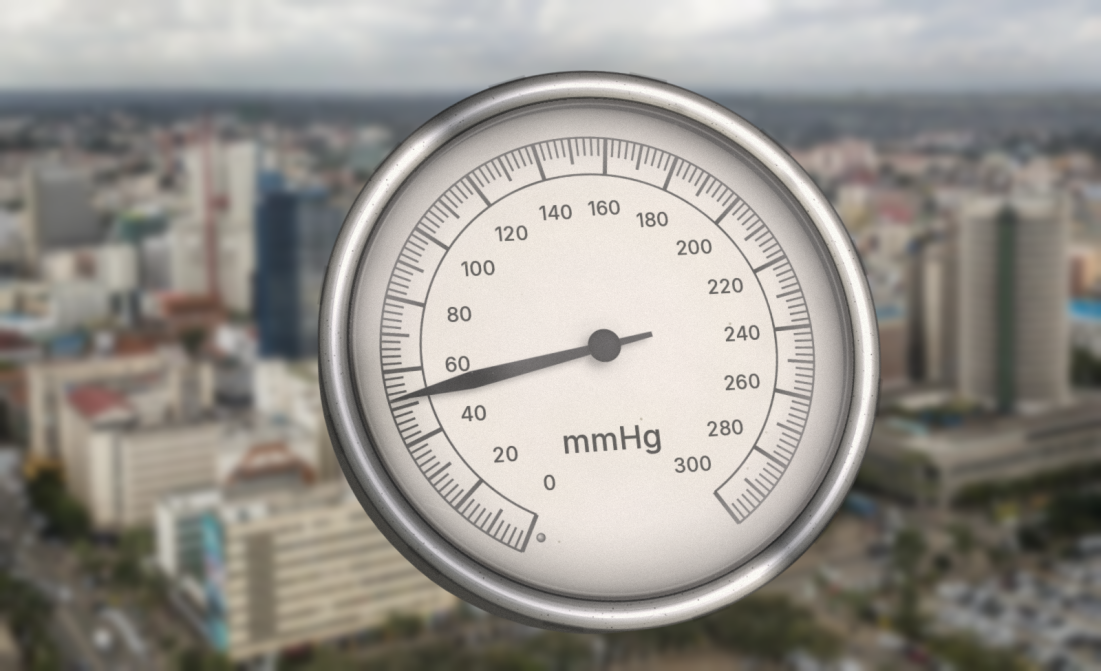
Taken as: 52 mmHg
